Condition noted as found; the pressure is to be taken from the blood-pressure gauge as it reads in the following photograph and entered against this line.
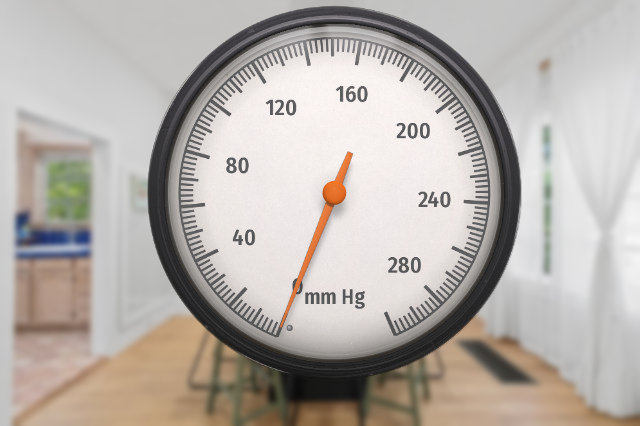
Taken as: 0 mmHg
